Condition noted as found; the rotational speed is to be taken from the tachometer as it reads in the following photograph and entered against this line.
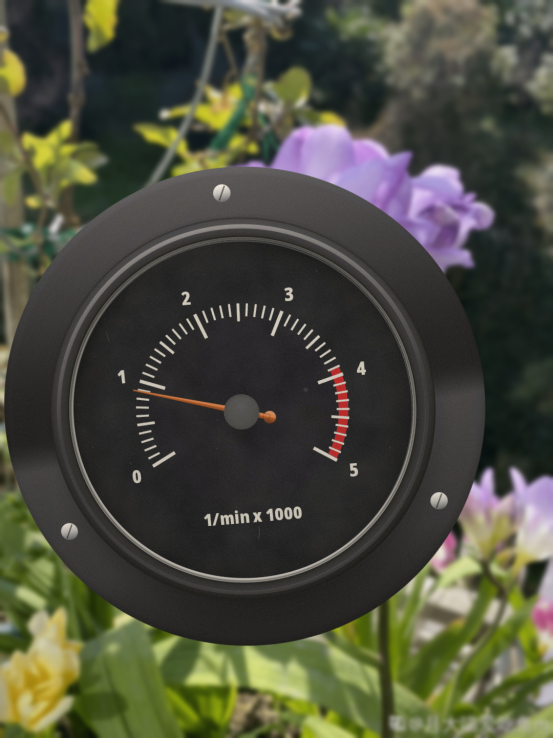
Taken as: 900 rpm
